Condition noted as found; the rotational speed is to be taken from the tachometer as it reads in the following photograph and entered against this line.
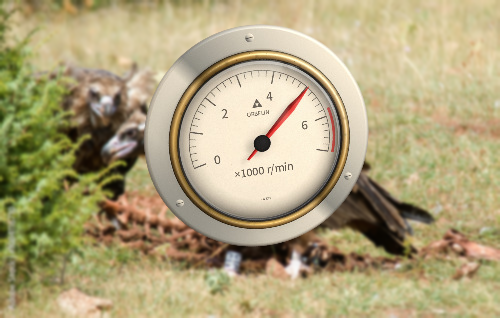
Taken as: 5000 rpm
